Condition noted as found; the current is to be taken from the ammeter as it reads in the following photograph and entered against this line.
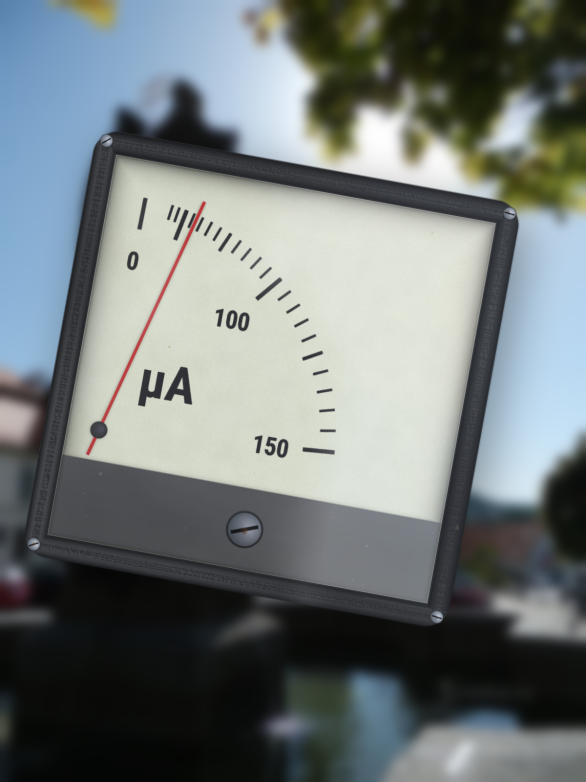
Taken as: 57.5 µA
